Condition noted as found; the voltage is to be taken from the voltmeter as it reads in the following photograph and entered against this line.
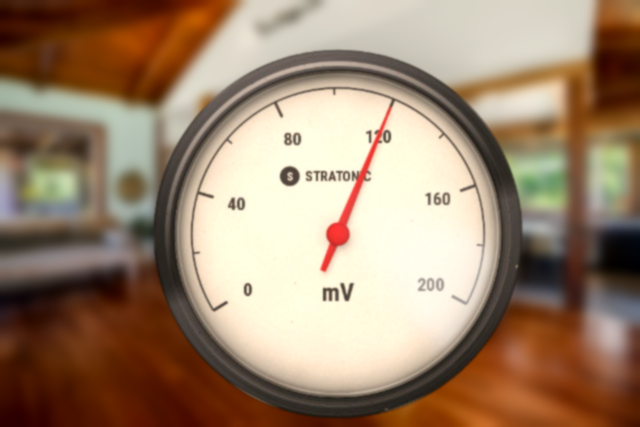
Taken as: 120 mV
